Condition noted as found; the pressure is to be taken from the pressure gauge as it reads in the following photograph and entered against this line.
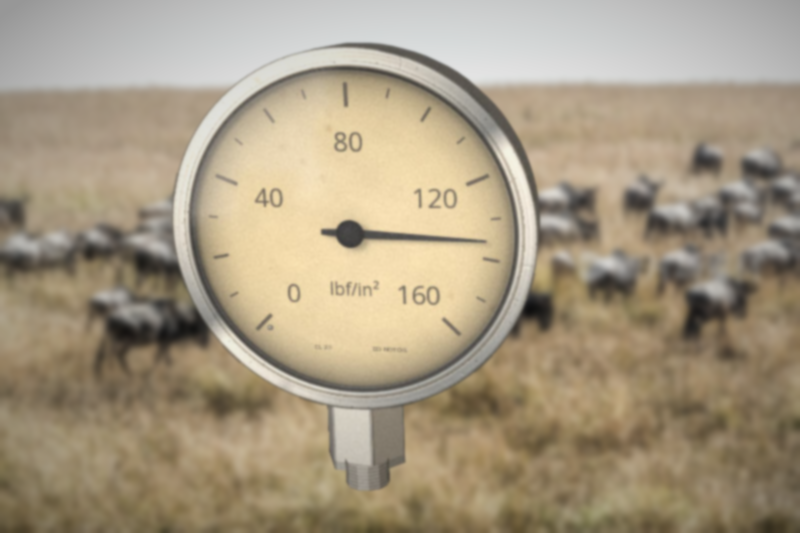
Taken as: 135 psi
